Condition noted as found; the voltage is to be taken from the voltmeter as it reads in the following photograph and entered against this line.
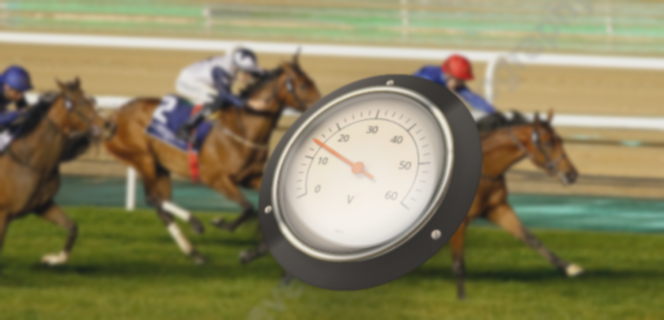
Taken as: 14 V
